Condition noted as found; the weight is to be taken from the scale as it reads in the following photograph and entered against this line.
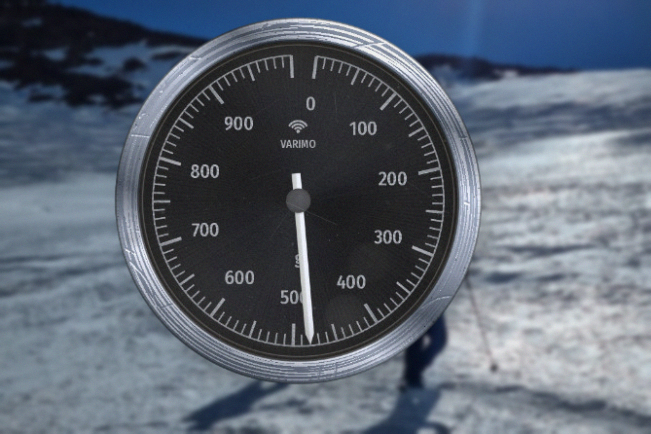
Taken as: 480 g
